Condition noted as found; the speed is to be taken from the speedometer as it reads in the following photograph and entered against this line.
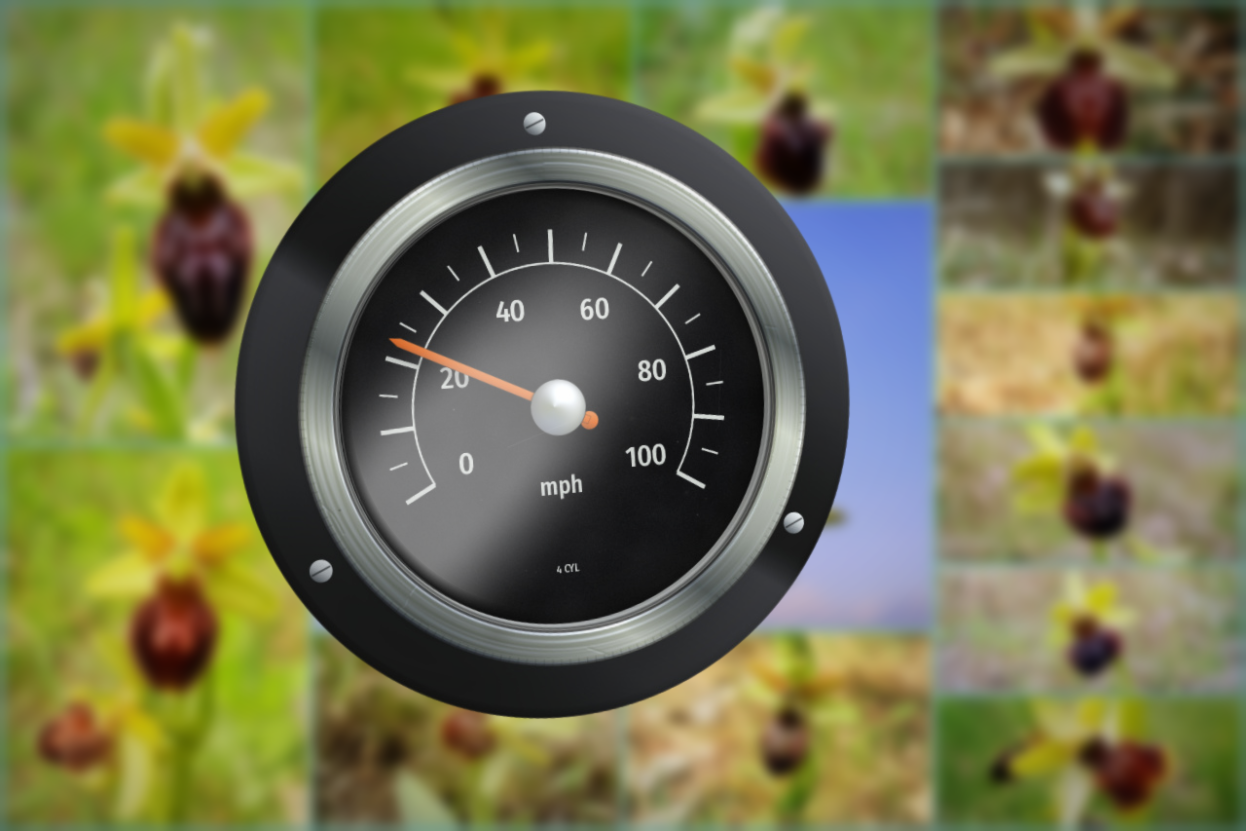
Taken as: 22.5 mph
